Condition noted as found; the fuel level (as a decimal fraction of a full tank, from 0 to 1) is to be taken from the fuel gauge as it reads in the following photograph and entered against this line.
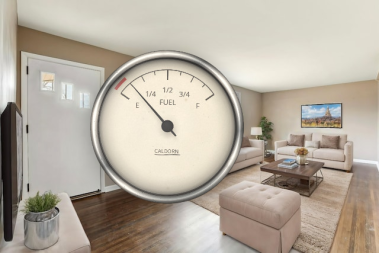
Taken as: 0.125
